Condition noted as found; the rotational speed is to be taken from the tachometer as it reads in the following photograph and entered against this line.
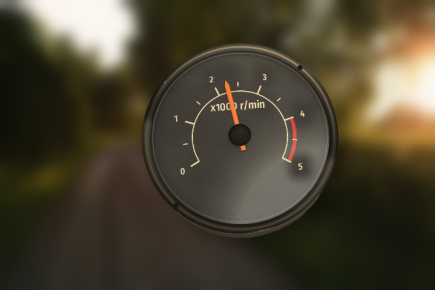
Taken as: 2250 rpm
